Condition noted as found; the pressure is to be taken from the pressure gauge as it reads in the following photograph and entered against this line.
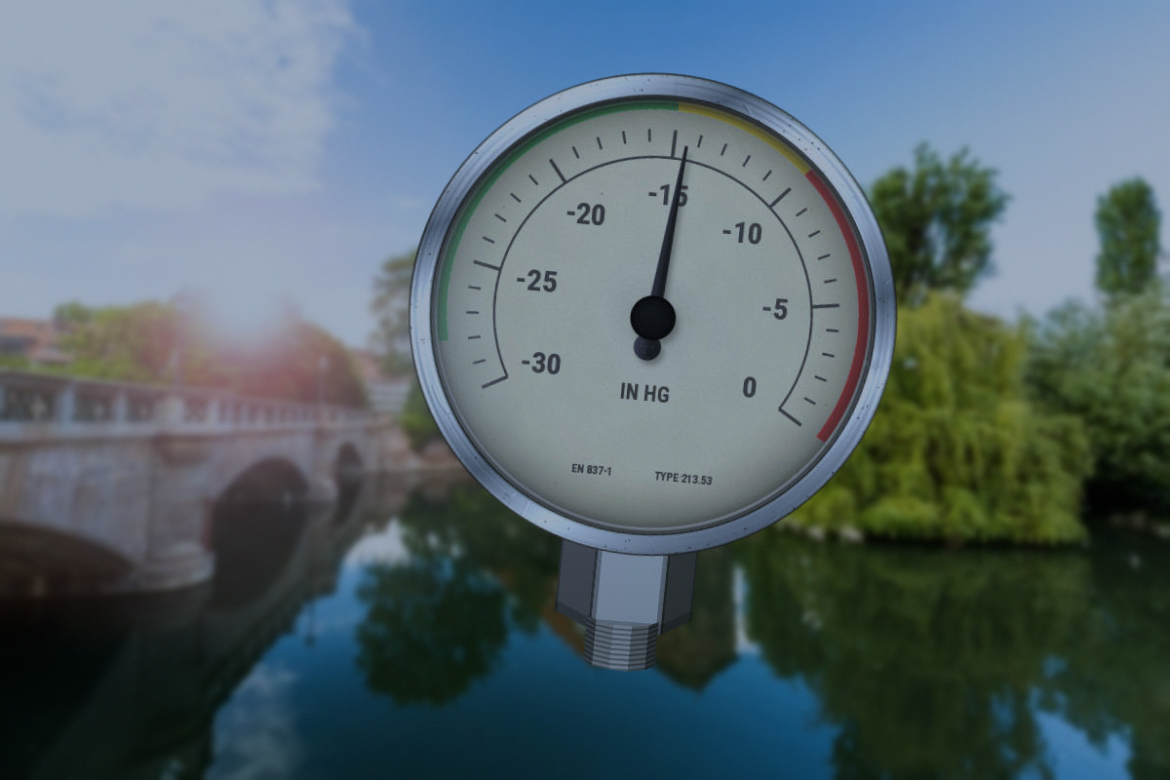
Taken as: -14.5 inHg
